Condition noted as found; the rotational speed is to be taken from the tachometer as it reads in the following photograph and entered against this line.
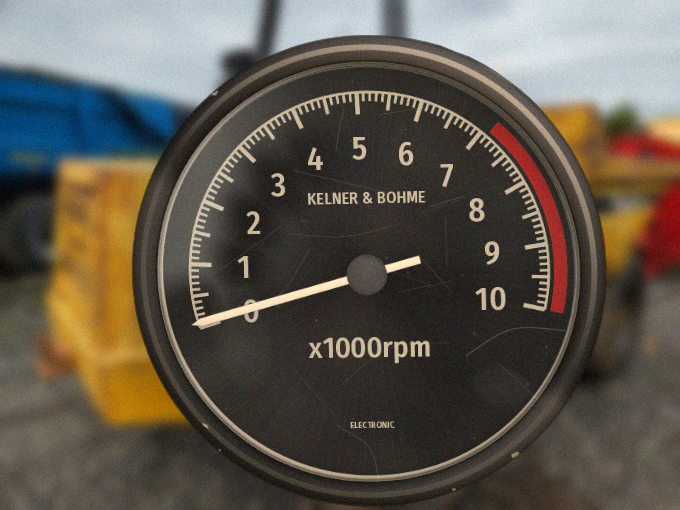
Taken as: 100 rpm
